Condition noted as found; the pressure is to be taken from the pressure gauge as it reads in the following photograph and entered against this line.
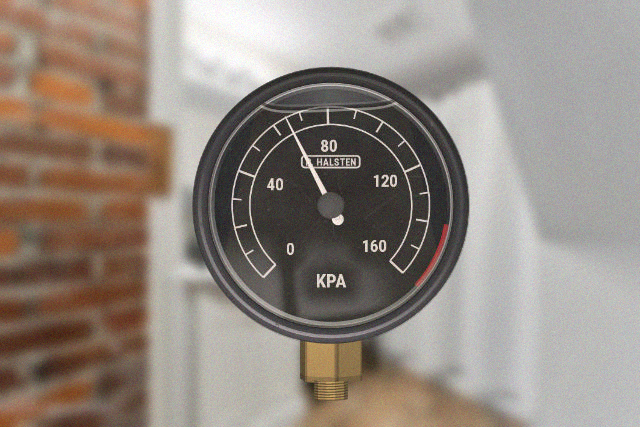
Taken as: 65 kPa
